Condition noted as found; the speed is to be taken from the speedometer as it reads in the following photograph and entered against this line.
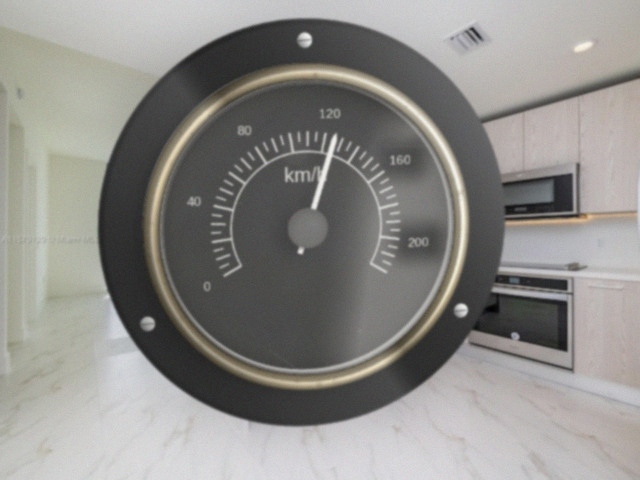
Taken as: 125 km/h
